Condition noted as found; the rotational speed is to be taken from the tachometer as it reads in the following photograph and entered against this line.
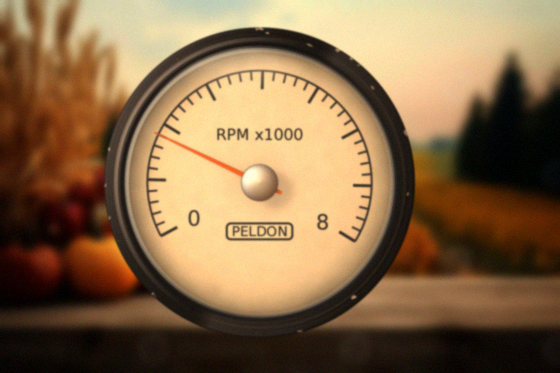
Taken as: 1800 rpm
